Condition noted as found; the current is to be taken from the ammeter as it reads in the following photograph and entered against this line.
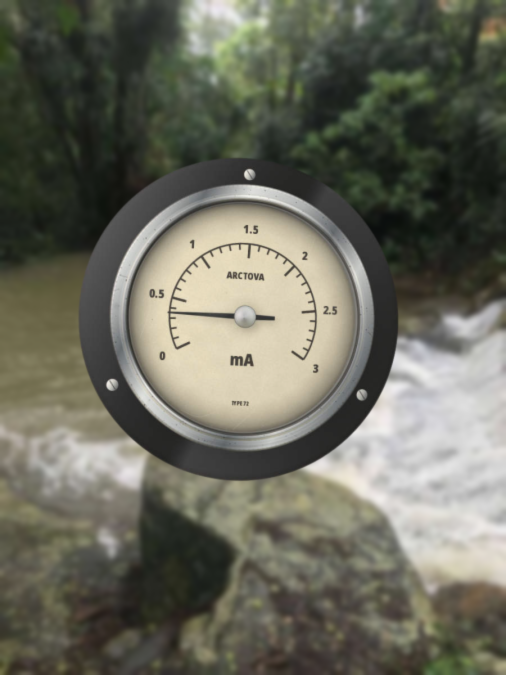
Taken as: 0.35 mA
